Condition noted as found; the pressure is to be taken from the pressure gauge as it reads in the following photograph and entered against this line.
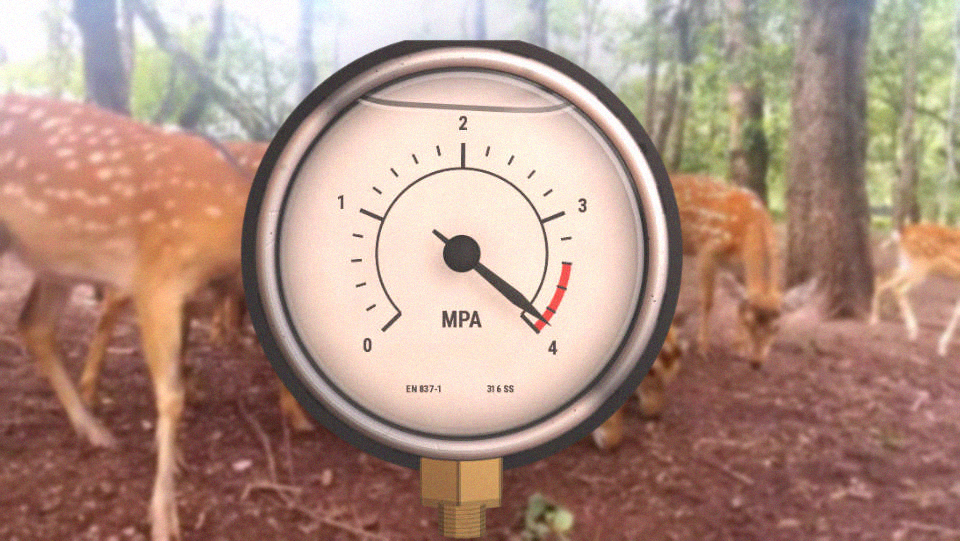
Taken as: 3.9 MPa
